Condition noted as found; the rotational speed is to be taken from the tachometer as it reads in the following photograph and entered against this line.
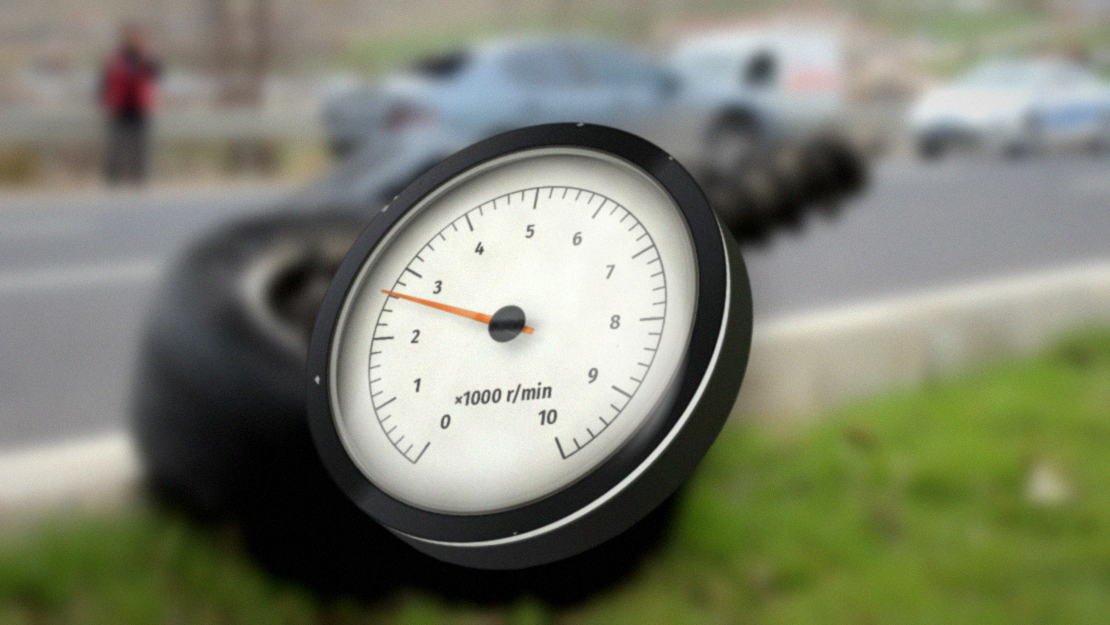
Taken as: 2600 rpm
